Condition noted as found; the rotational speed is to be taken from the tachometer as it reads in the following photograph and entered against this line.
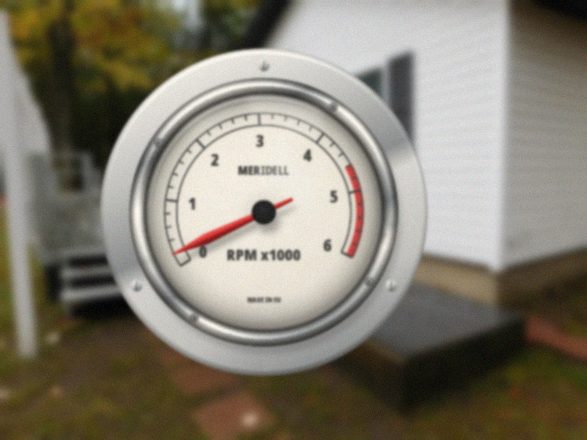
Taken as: 200 rpm
